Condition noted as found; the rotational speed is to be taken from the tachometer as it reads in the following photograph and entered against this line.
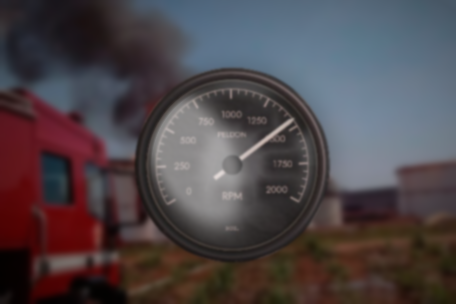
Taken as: 1450 rpm
